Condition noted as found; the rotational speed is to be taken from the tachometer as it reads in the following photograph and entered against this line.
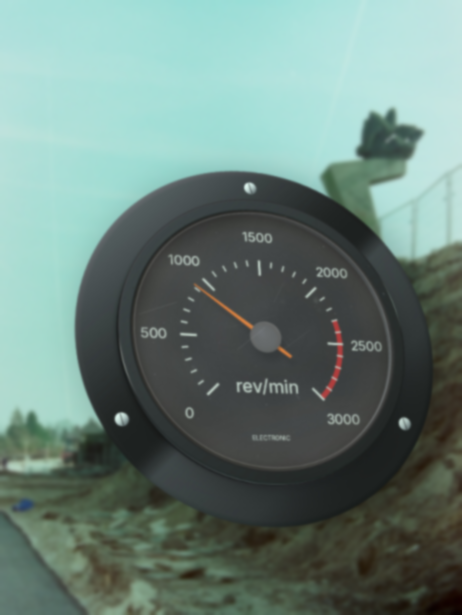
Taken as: 900 rpm
